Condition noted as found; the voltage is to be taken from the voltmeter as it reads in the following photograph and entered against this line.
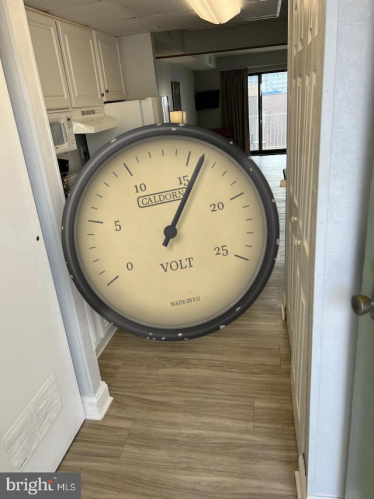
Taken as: 16 V
